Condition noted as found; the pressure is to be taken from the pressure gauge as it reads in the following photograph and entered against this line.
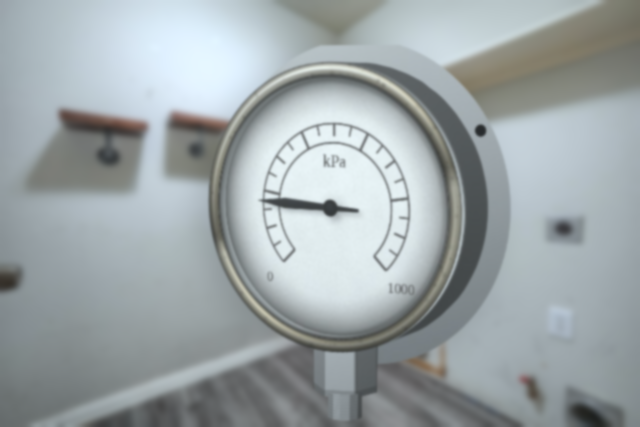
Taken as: 175 kPa
